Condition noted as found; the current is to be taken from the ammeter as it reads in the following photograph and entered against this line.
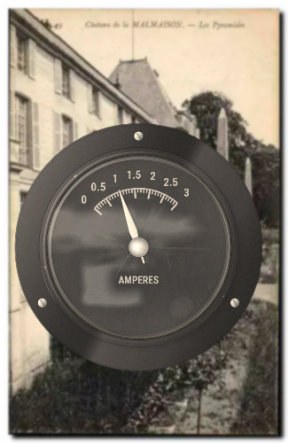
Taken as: 1 A
